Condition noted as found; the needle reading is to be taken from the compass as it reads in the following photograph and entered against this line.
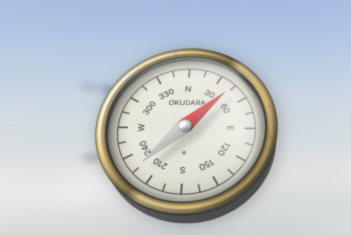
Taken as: 45 °
